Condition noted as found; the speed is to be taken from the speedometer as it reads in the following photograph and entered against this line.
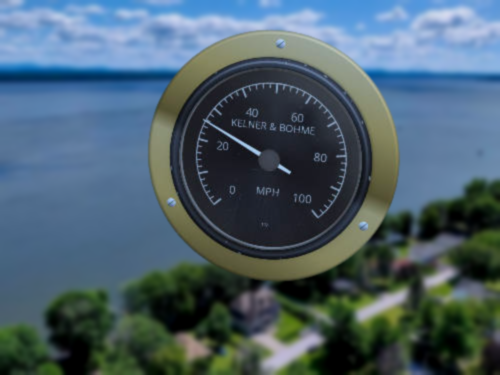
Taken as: 26 mph
